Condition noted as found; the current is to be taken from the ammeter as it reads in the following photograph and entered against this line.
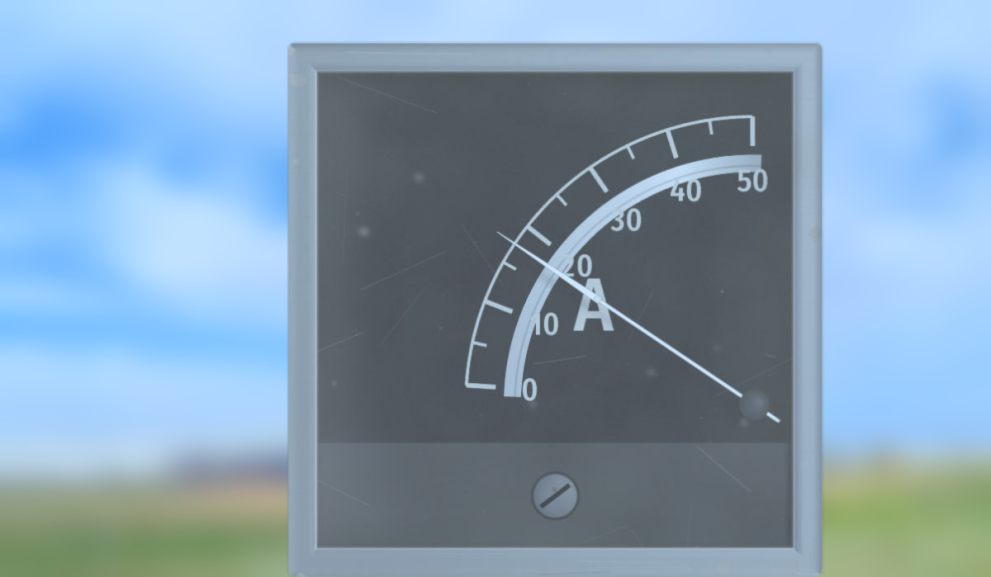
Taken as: 17.5 A
